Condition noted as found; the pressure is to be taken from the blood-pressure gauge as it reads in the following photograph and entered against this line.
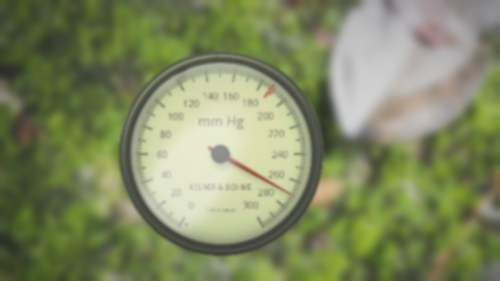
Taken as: 270 mmHg
